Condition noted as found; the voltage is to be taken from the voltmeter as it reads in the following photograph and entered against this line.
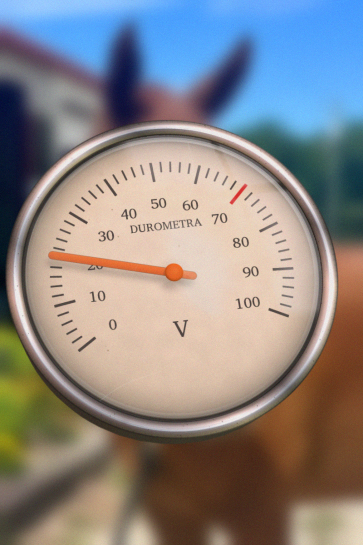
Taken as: 20 V
